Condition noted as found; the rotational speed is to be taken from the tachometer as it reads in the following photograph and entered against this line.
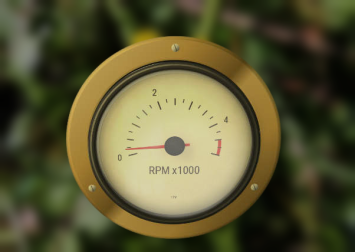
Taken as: 250 rpm
